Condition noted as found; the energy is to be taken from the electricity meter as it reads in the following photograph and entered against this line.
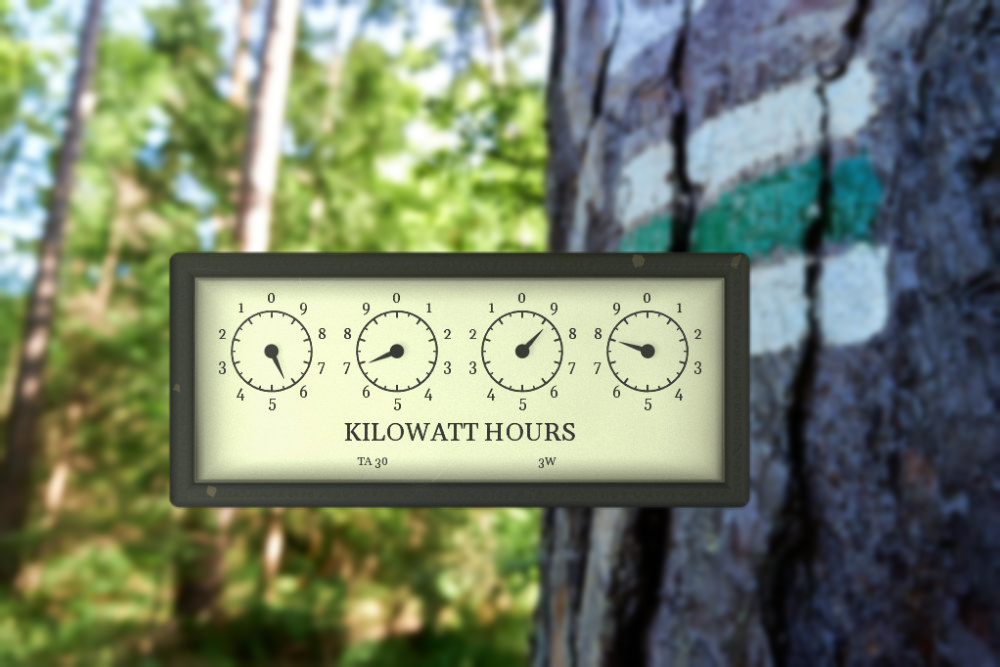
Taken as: 5688 kWh
